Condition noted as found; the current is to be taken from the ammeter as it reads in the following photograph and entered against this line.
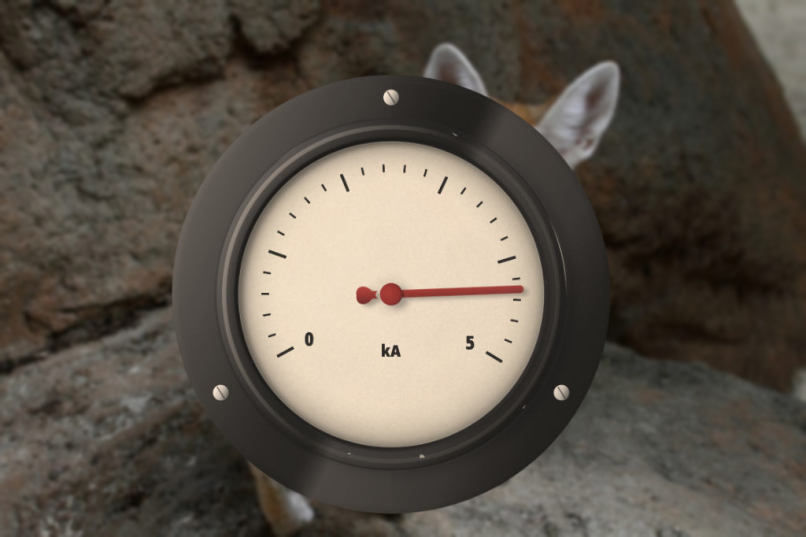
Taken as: 4.3 kA
